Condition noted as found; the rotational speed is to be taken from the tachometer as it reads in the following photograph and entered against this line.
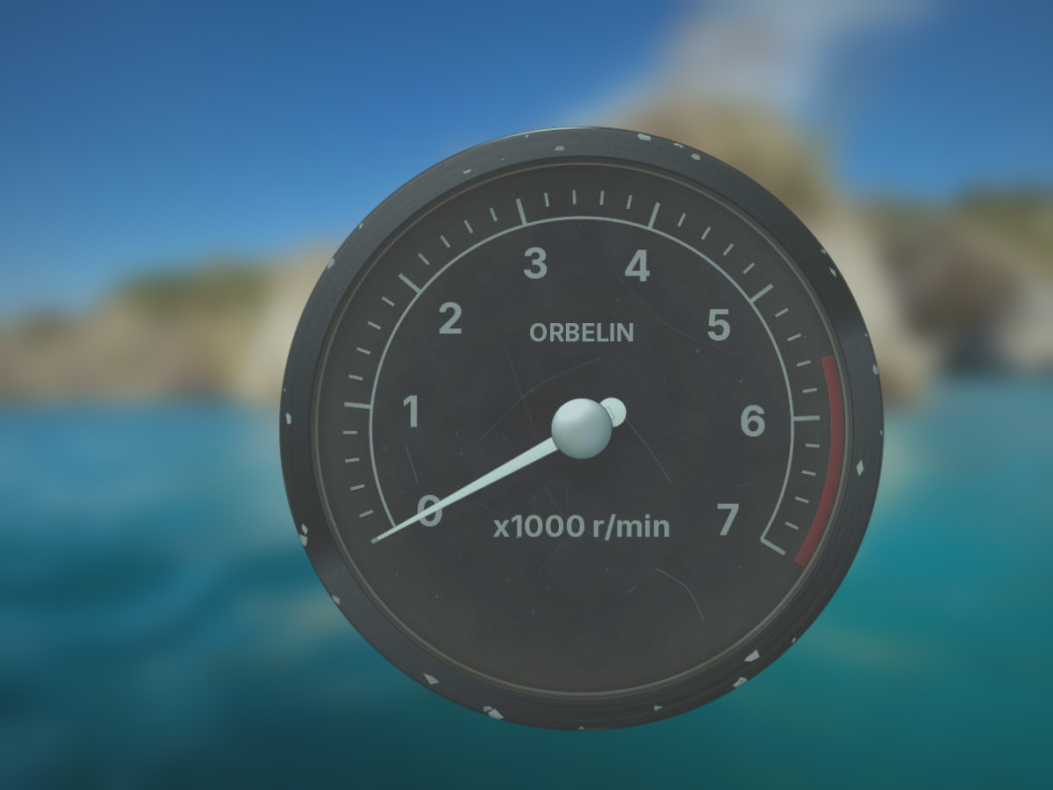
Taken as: 0 rpm
